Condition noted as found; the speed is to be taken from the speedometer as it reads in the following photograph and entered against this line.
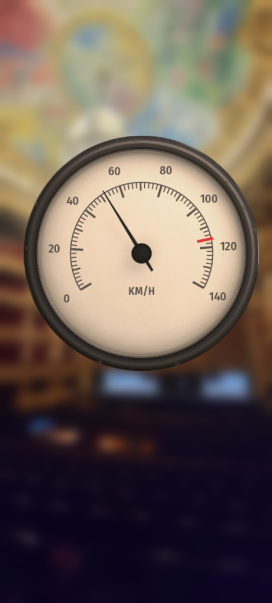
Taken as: 52 km/h
